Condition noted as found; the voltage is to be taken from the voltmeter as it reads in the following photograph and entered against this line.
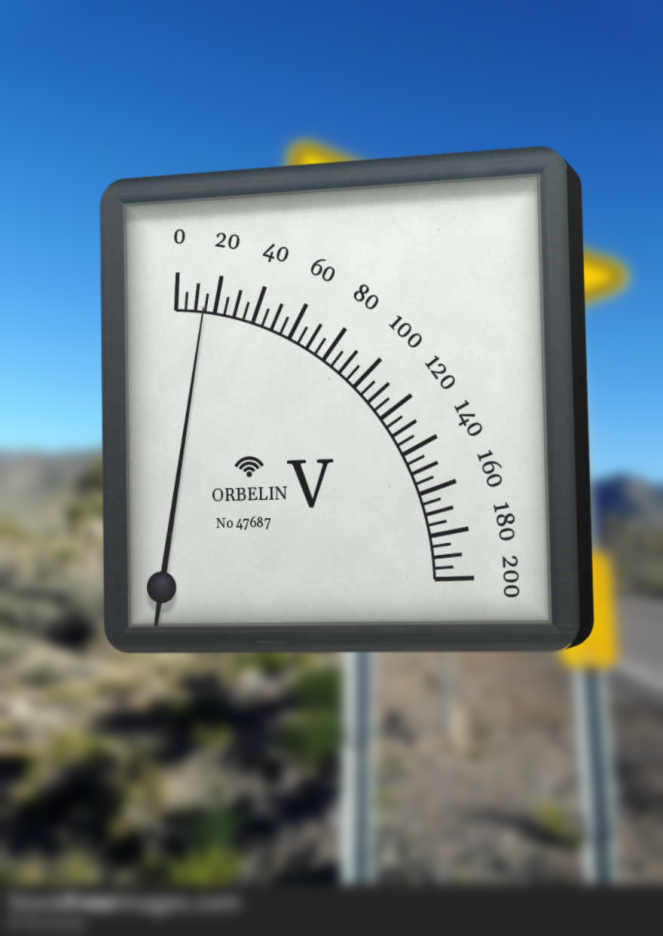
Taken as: 15 V
